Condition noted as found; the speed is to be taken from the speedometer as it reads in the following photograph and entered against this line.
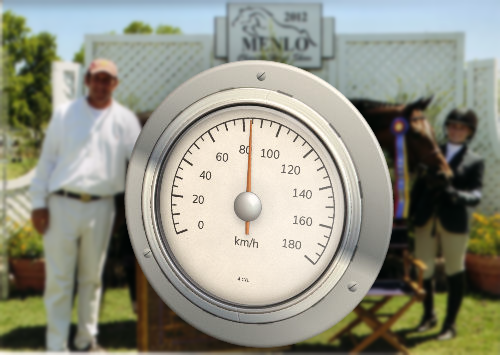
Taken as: 85 km/h
